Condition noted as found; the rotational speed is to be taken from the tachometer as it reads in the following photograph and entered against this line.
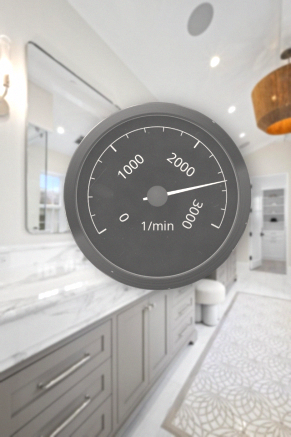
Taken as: 2500 rpm
